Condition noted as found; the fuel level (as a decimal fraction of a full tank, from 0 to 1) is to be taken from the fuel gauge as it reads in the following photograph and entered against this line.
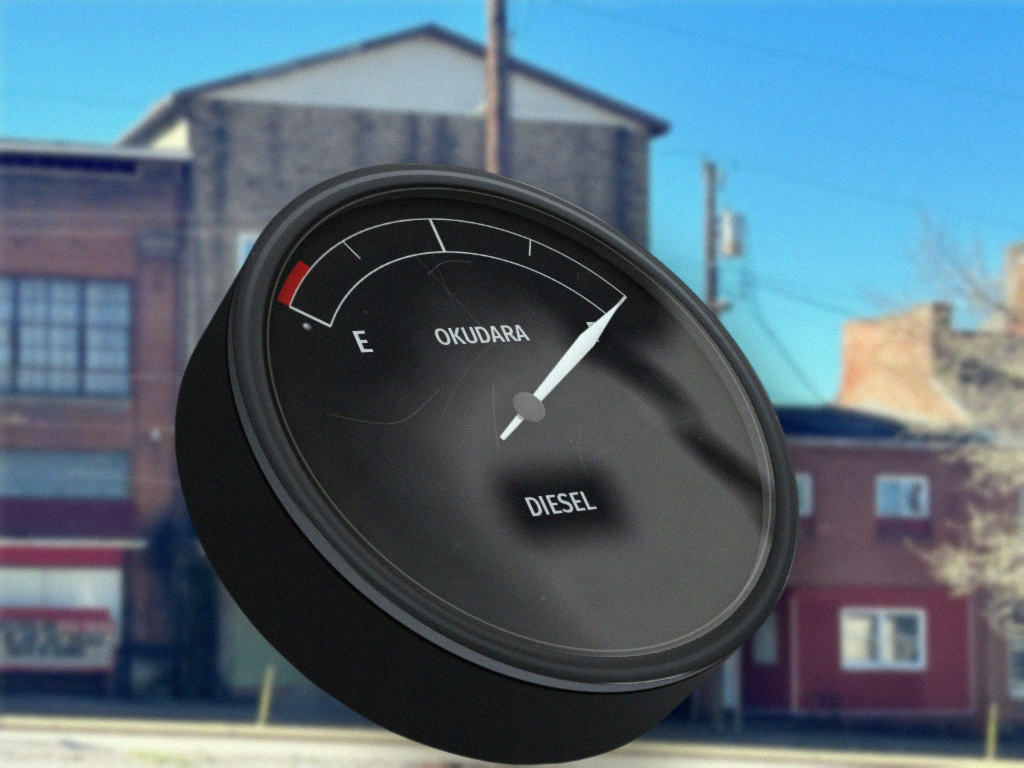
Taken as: 1
